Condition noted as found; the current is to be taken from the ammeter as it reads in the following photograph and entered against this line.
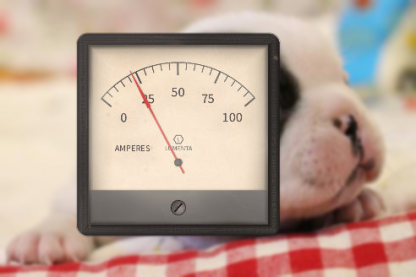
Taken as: 22.5 A
